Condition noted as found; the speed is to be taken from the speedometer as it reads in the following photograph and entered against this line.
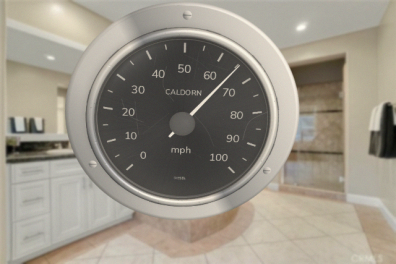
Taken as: 65 mph
